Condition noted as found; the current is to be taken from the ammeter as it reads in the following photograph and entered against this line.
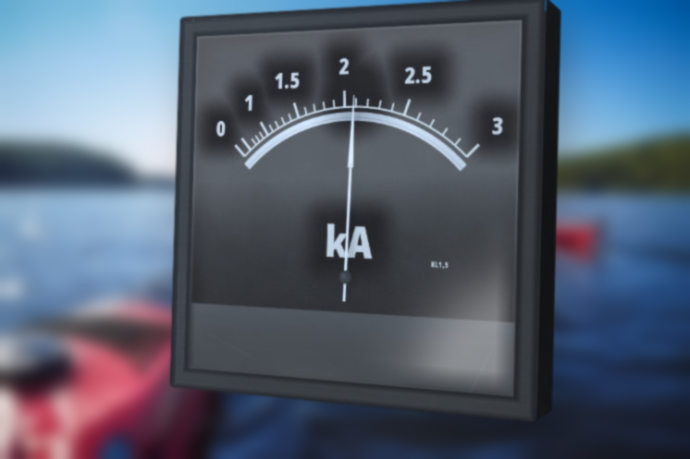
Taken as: 2.1 kA
